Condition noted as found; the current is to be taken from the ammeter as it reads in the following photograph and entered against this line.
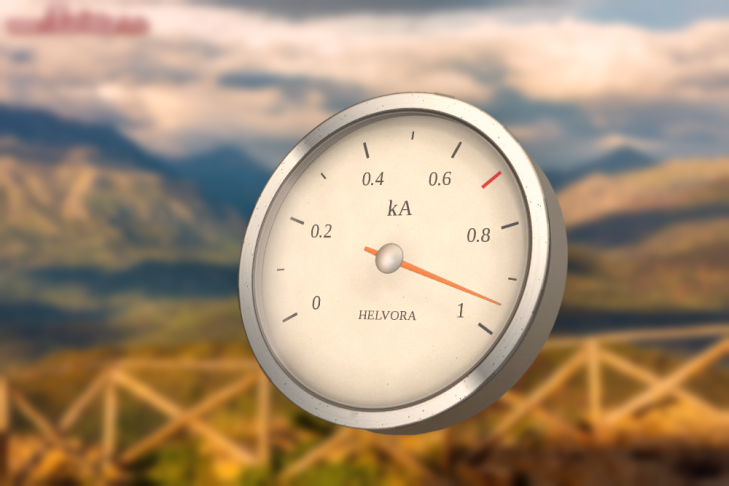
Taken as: 0.95 kA
